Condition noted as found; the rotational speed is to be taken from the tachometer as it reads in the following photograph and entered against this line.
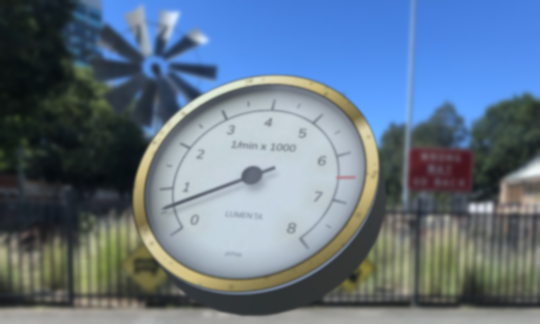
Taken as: 500 rpm
